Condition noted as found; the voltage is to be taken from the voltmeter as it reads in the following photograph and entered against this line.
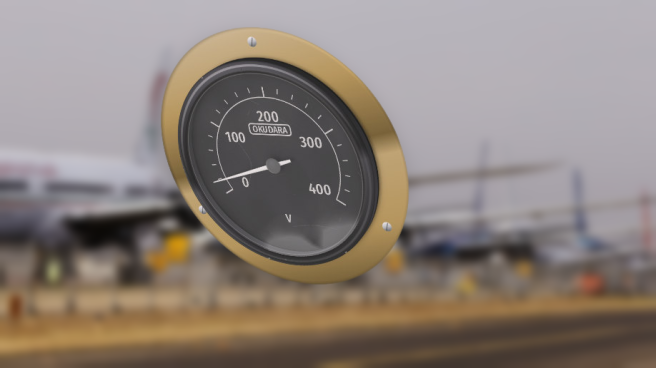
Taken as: 20 V
